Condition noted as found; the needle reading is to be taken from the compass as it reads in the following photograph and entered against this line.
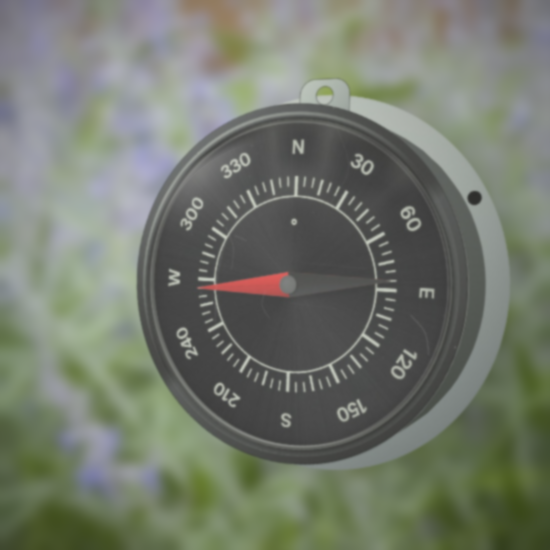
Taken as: 265 °
